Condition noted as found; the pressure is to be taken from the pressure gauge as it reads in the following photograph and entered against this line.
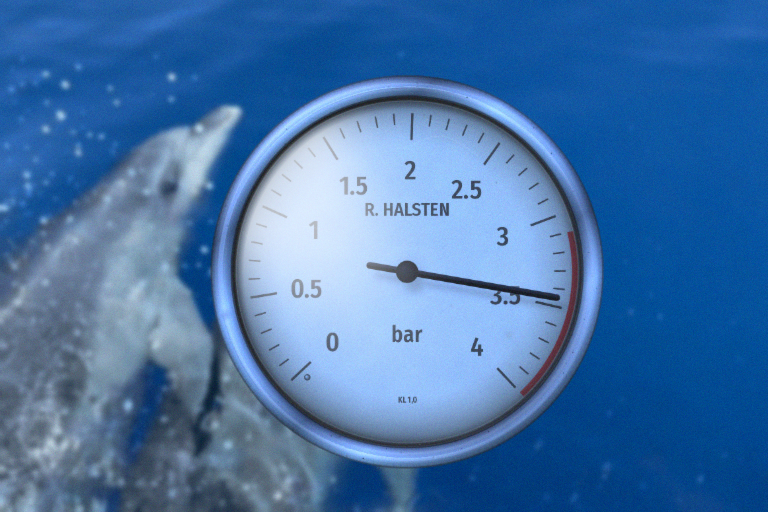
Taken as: 3.45 bar
